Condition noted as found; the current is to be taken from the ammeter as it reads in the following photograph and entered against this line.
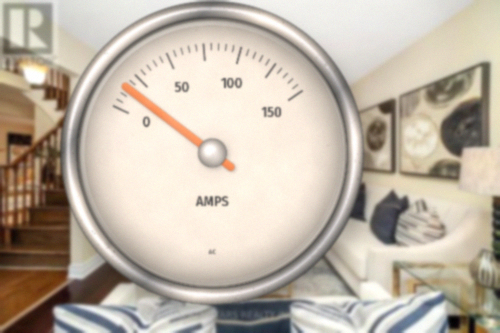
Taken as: 15 A
